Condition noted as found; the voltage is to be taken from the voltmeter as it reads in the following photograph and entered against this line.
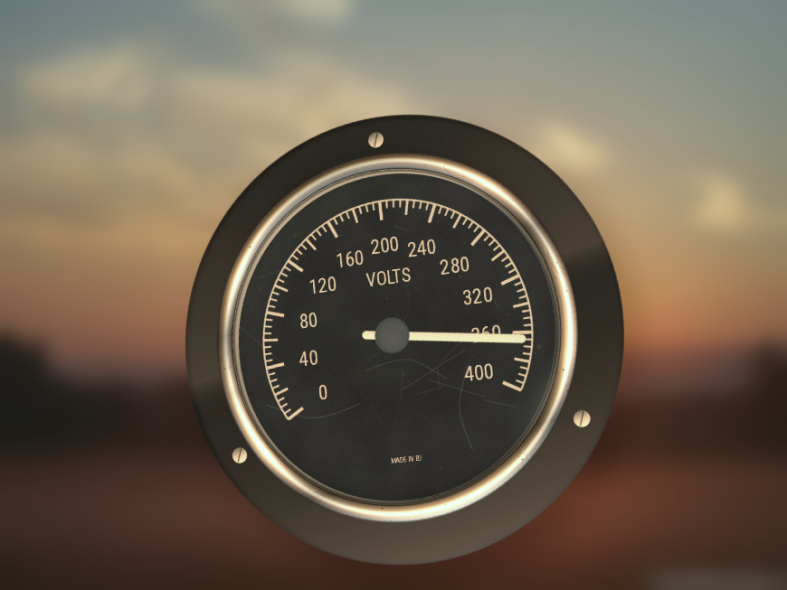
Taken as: 365 V
